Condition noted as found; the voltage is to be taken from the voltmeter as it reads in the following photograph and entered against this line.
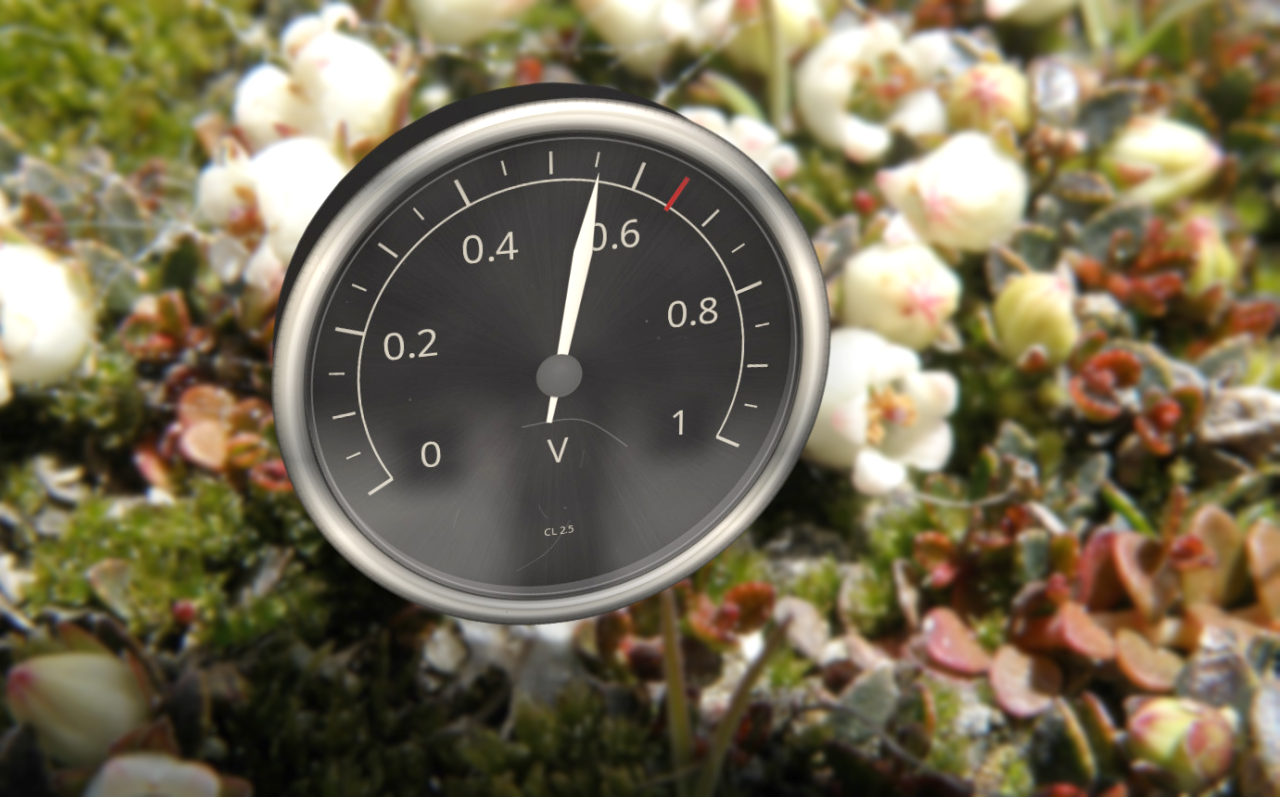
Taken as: 0.55 V
